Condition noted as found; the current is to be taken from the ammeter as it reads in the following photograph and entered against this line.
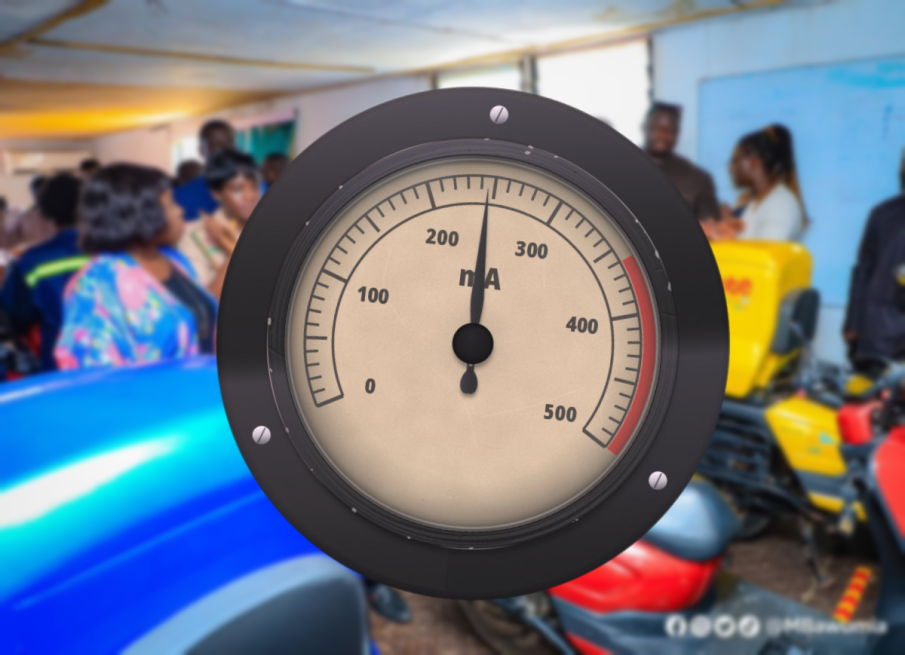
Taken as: 245 mA
